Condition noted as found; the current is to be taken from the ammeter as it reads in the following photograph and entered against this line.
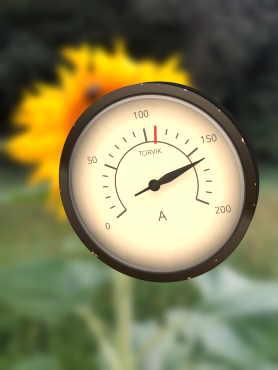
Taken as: 160 A
